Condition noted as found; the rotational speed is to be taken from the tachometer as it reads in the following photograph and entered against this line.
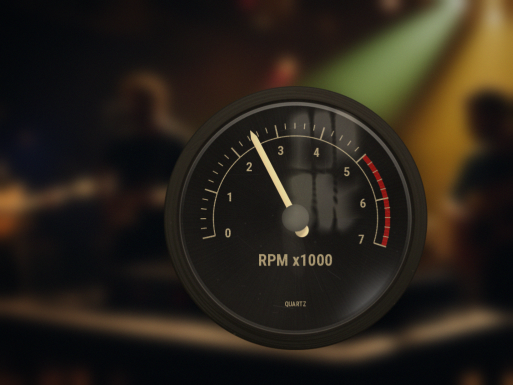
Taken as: 2500 rpm
